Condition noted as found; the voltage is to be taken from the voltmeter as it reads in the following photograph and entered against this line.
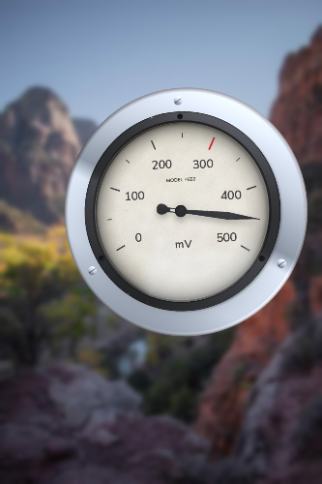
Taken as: 450 mV
